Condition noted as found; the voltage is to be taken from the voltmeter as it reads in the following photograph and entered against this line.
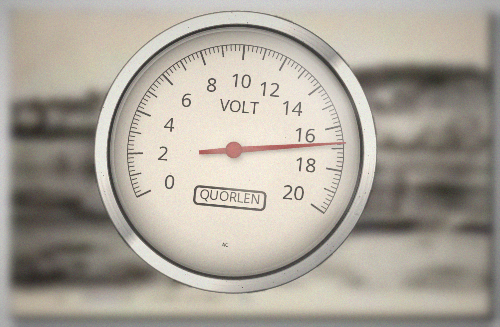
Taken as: 16.8 V
